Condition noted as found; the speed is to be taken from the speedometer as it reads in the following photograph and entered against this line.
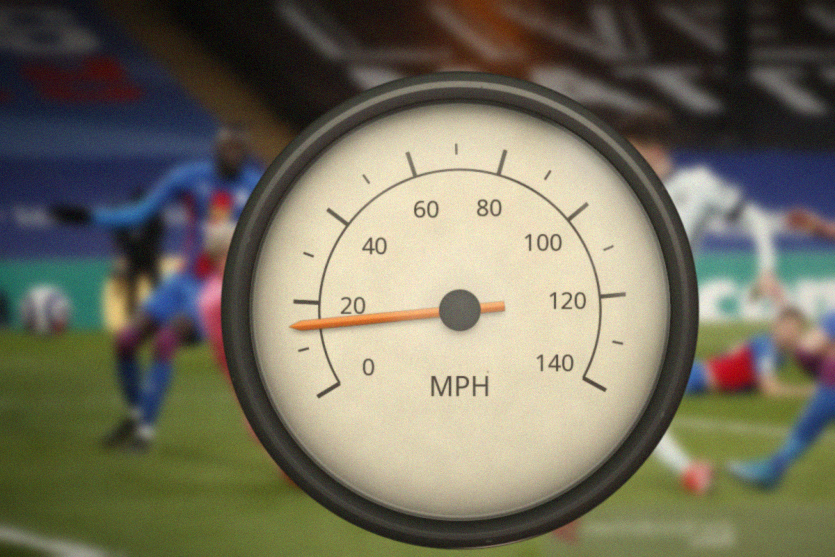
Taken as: 15 mph
